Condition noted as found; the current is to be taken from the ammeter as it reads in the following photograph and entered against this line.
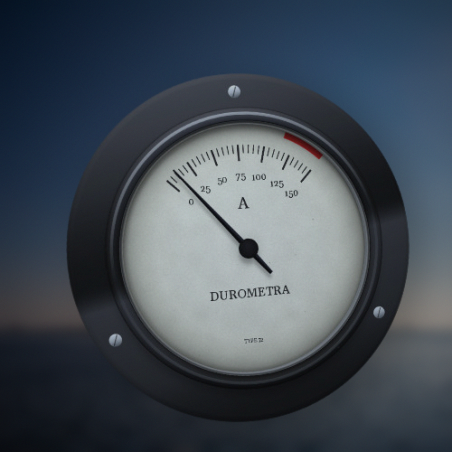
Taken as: 10 A
